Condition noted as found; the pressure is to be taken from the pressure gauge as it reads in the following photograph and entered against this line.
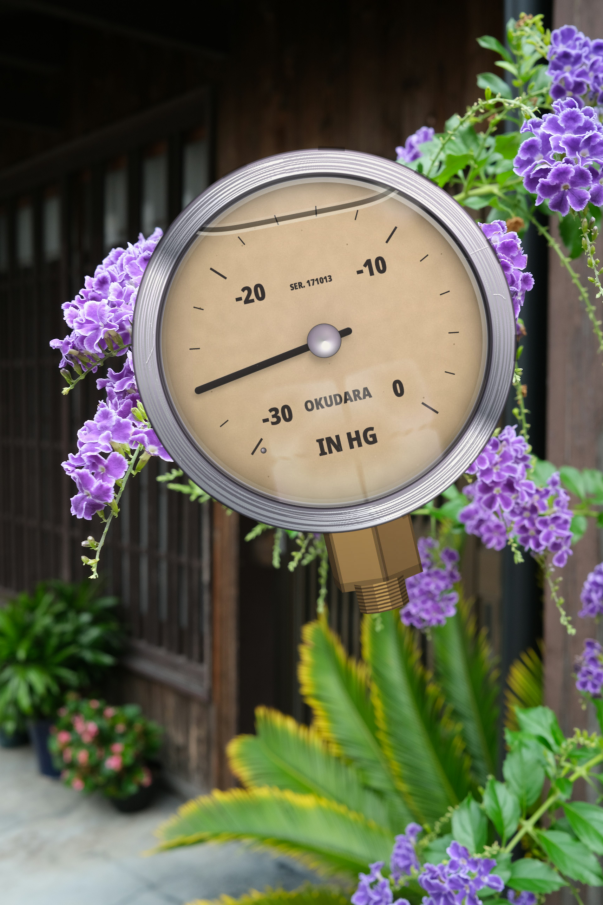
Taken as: -26 inHg
